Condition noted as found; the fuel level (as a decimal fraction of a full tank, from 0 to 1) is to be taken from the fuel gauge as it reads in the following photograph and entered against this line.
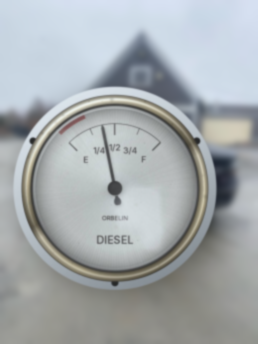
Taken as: 0.375
